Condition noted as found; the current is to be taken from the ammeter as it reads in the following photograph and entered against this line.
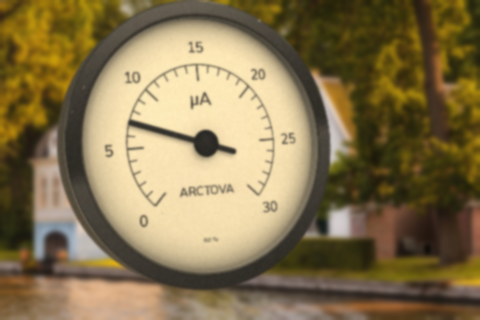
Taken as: 7 µA
